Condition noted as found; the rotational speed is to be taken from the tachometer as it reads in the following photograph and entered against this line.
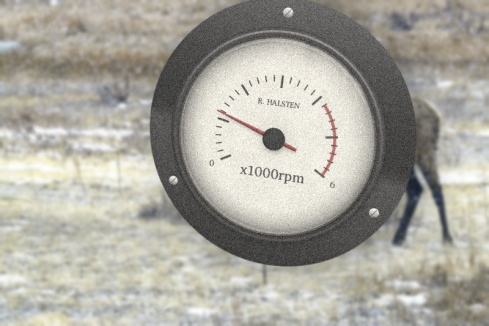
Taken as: 1200 rpm
